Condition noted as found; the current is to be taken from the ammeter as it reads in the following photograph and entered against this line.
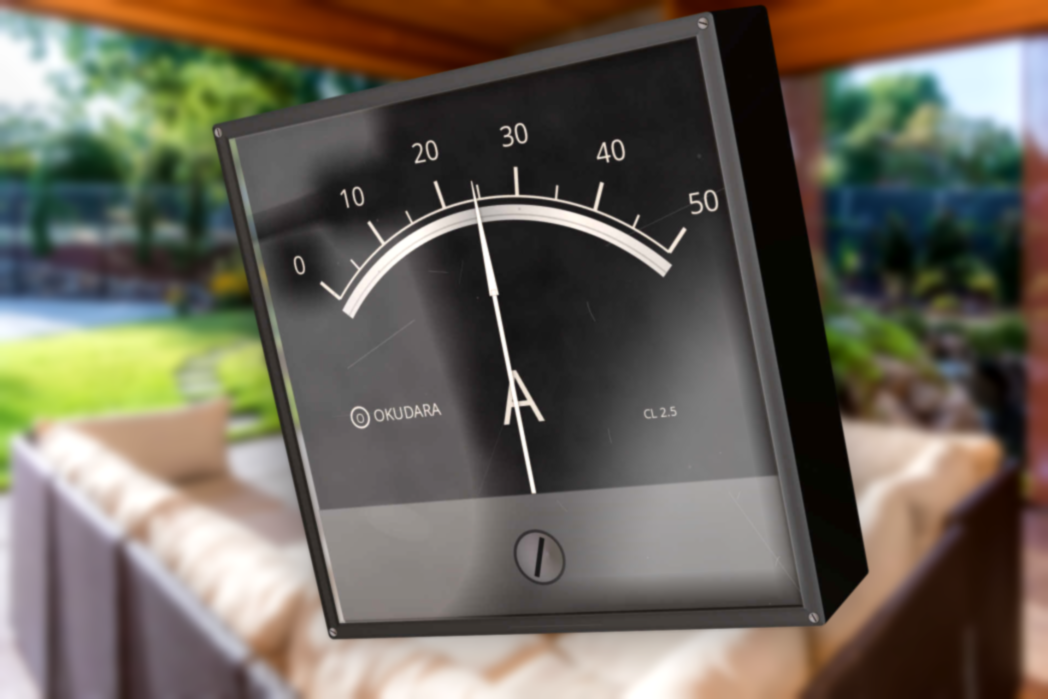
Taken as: 25 A
